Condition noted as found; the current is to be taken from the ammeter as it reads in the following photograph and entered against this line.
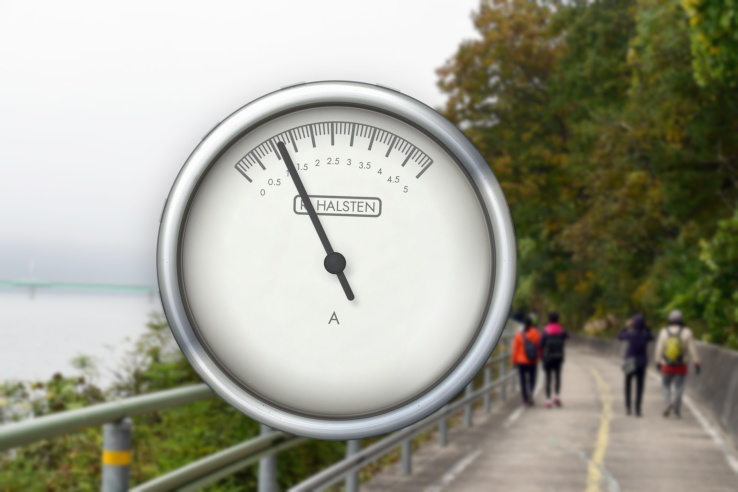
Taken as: 1.2 A
